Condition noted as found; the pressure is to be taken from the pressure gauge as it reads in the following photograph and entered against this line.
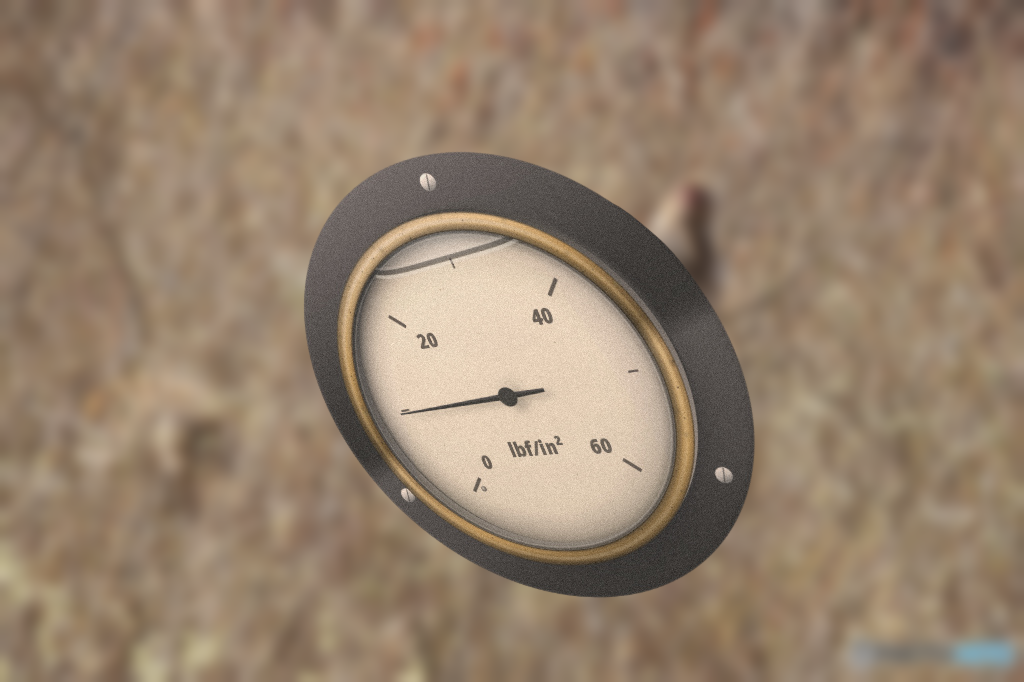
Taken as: 10 psi
